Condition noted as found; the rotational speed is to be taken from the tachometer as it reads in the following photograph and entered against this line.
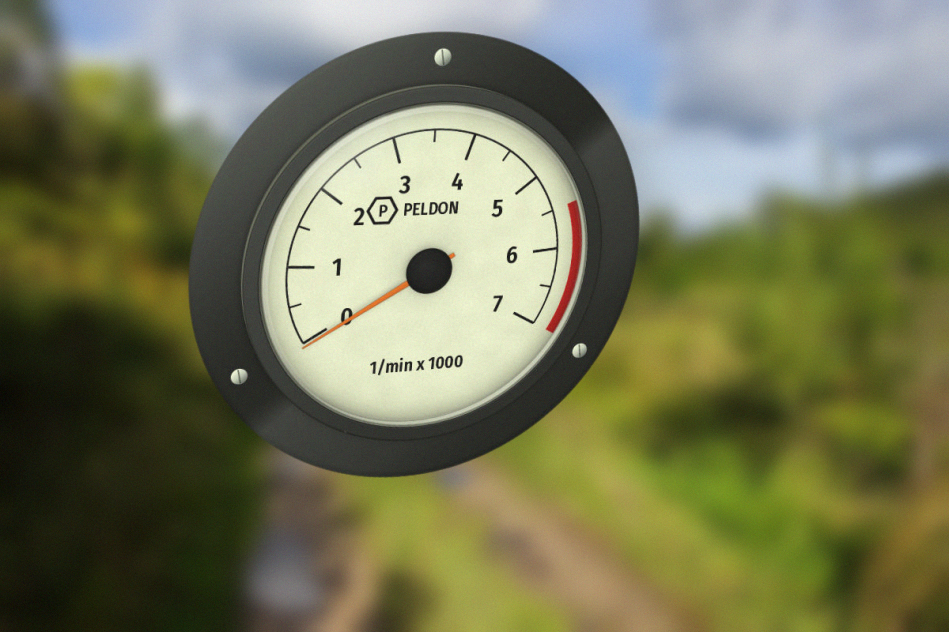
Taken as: 0 rpm
